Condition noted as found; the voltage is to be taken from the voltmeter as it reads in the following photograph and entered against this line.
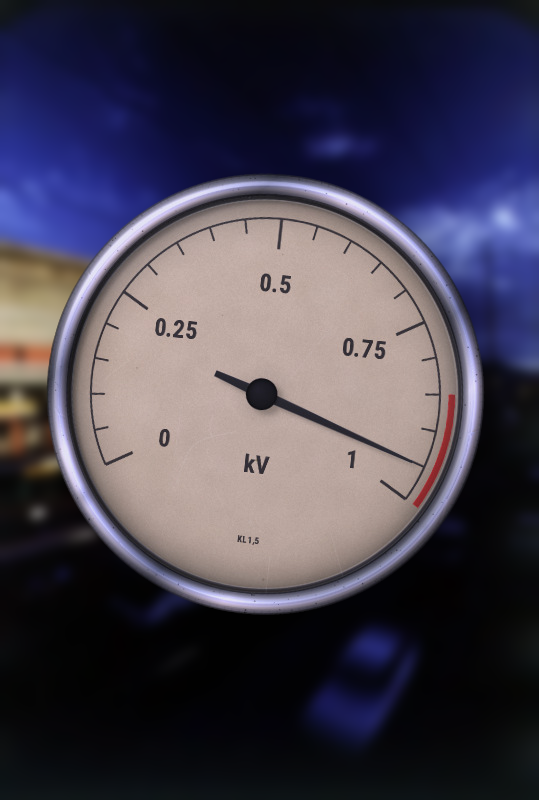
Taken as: 0.95 kV
